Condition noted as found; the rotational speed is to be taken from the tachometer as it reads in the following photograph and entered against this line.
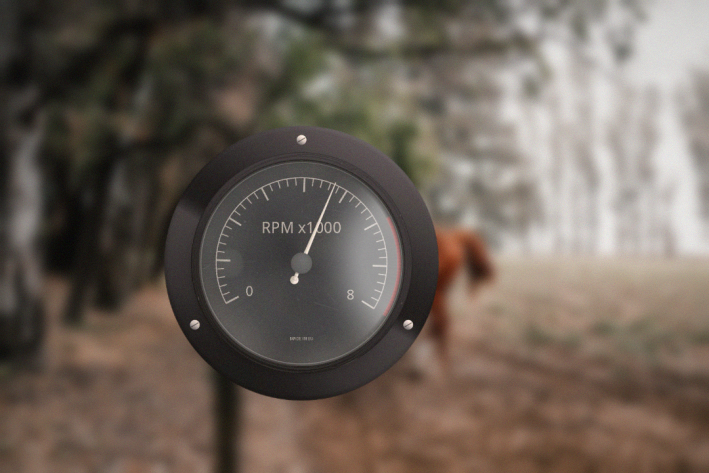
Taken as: 4700 rpm
